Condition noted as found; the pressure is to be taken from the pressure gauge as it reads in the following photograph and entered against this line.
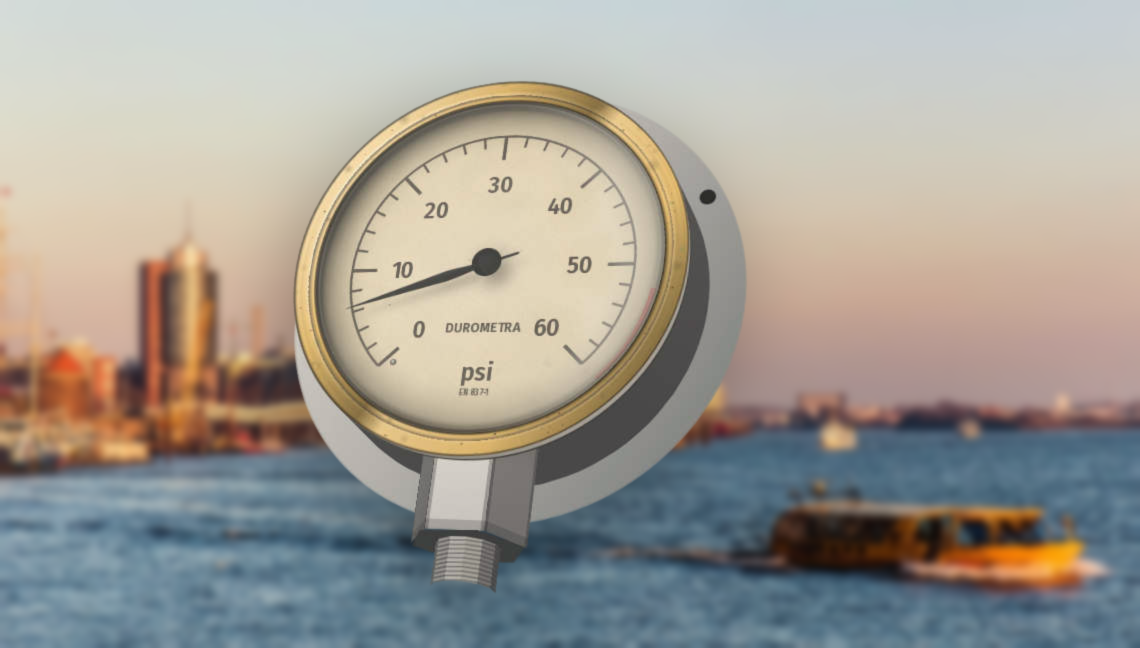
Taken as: 6 psi
